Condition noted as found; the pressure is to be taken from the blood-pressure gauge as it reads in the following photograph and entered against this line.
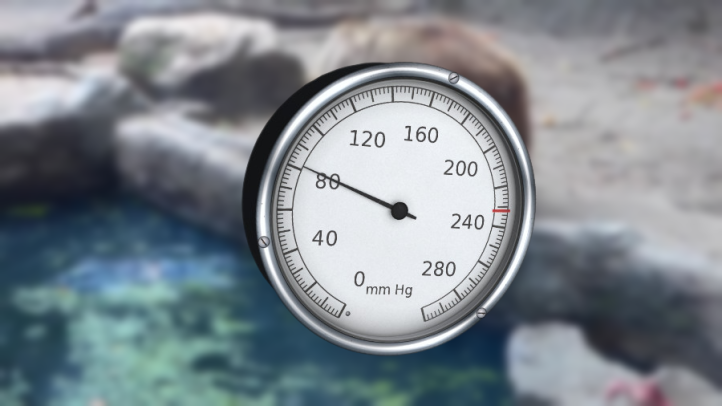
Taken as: 82 mmHg
